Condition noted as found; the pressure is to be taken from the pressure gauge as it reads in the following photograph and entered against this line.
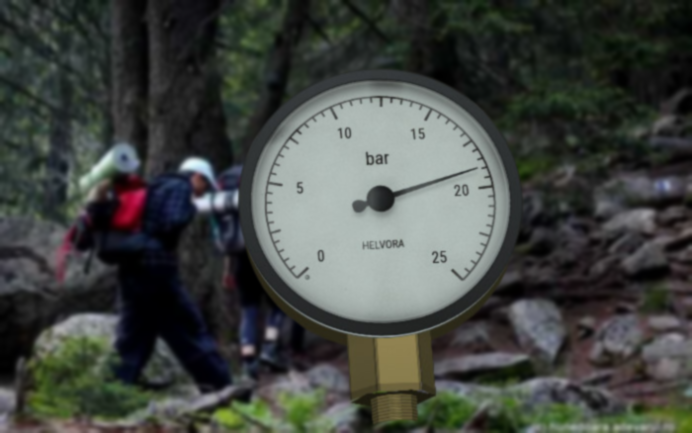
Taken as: 19 bar
